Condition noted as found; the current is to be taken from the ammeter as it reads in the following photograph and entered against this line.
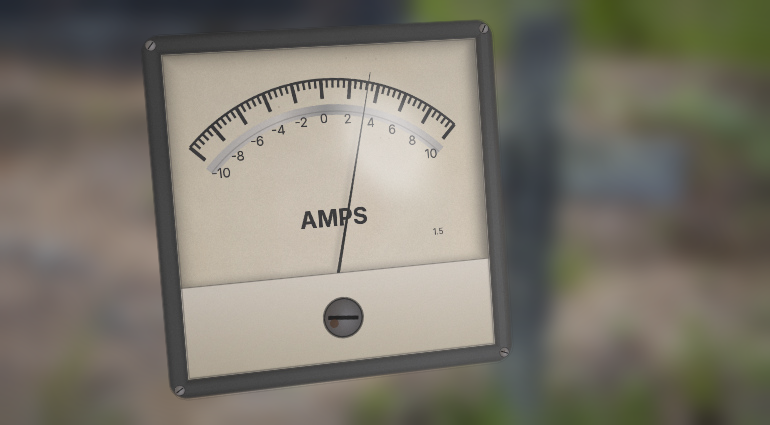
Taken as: 3.2 A
